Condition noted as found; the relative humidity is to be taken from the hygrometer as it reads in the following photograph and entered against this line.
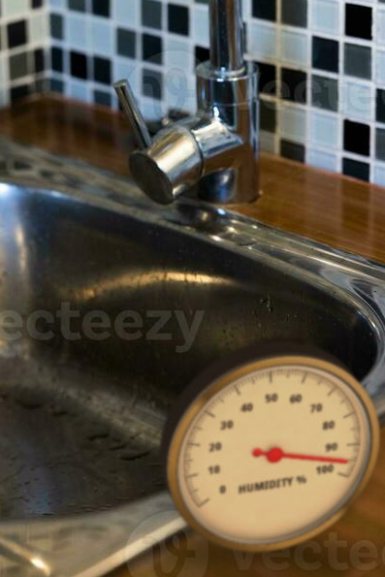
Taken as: 95 %
